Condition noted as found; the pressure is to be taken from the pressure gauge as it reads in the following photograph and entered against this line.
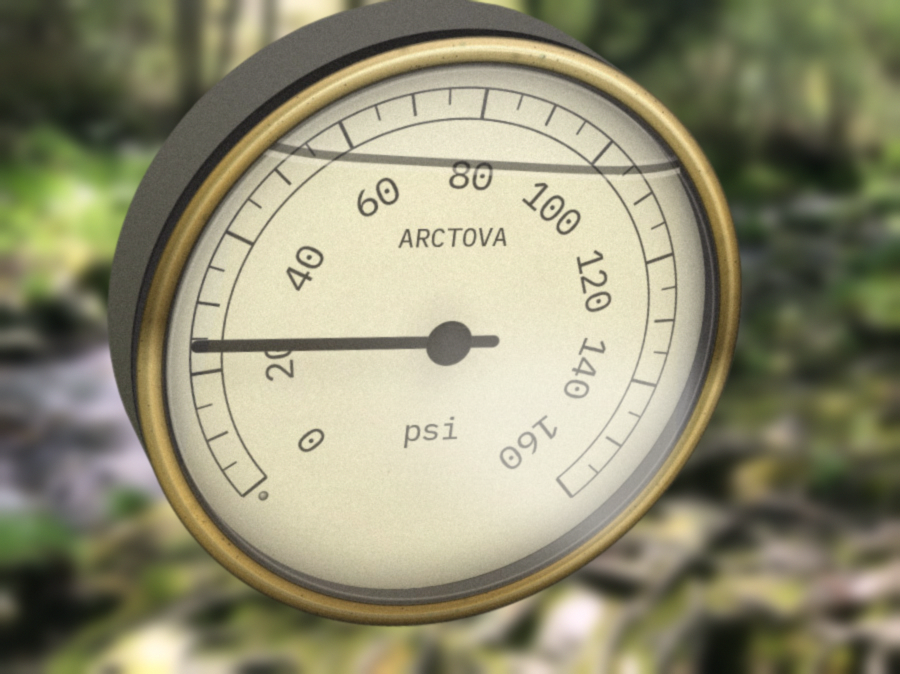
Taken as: 25 psi
